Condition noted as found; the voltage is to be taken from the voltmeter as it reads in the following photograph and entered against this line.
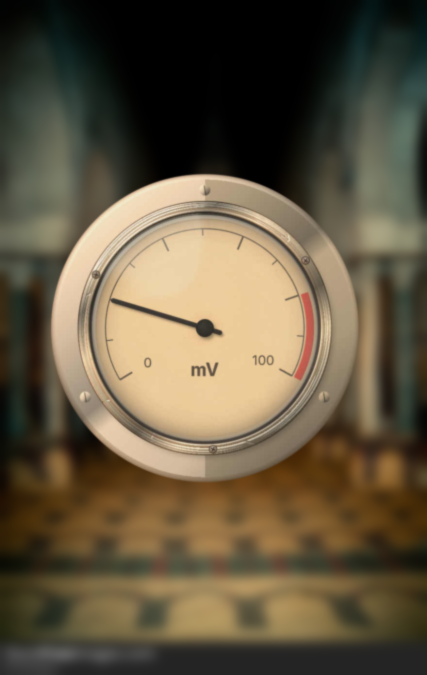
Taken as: 20 mV
